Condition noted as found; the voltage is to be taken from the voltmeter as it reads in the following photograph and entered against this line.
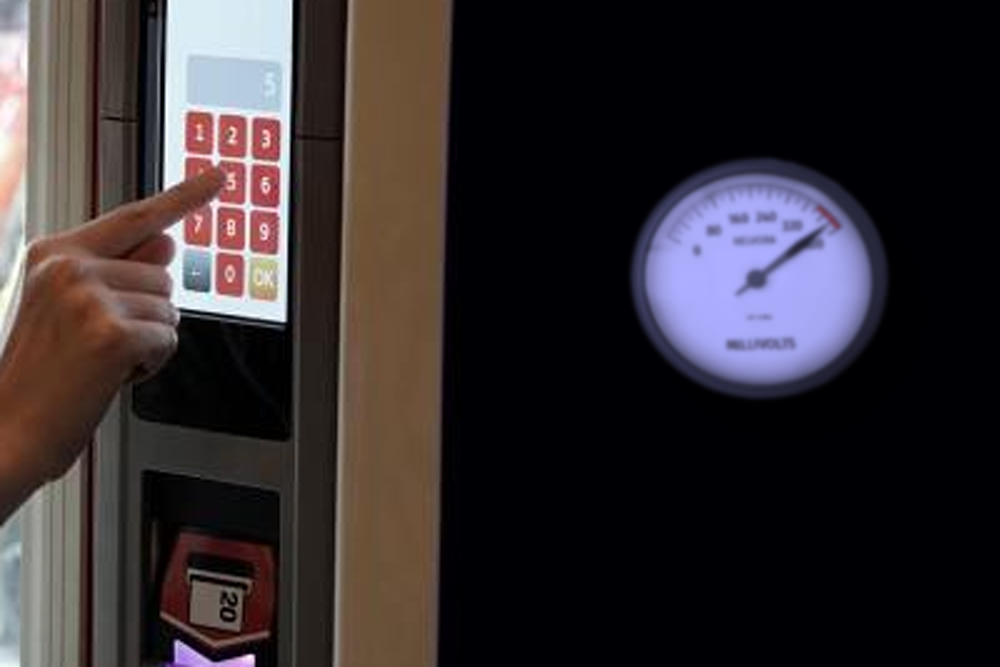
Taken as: 380 mV
